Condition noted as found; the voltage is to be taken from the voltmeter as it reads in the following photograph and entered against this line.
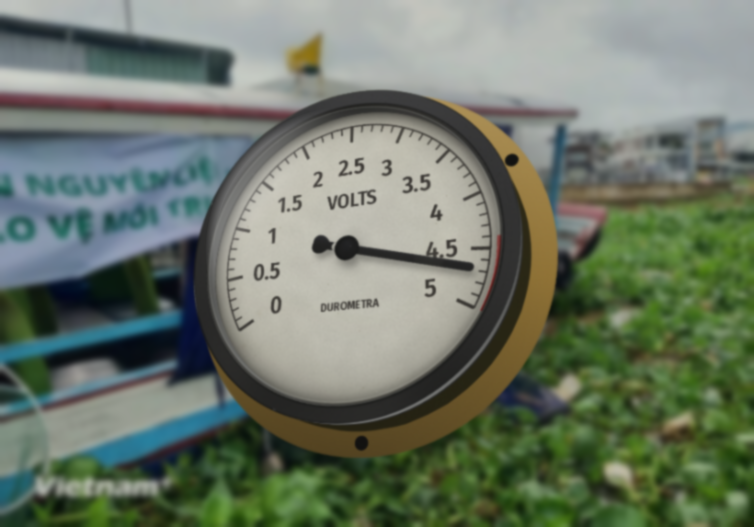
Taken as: 4.7 V
